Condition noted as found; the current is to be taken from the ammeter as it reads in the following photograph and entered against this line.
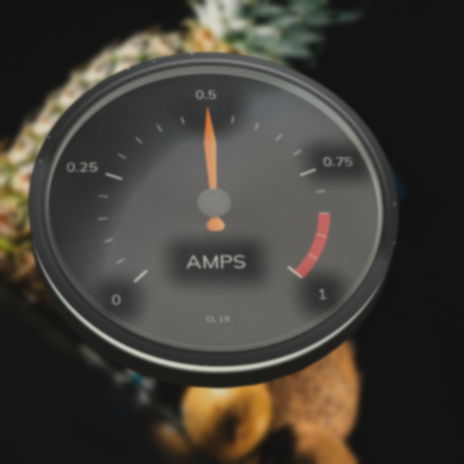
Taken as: 0.5 A
